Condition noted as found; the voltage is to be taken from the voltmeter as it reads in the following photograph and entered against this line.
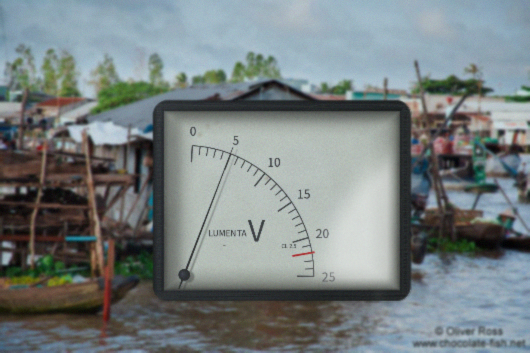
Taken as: 5 V
